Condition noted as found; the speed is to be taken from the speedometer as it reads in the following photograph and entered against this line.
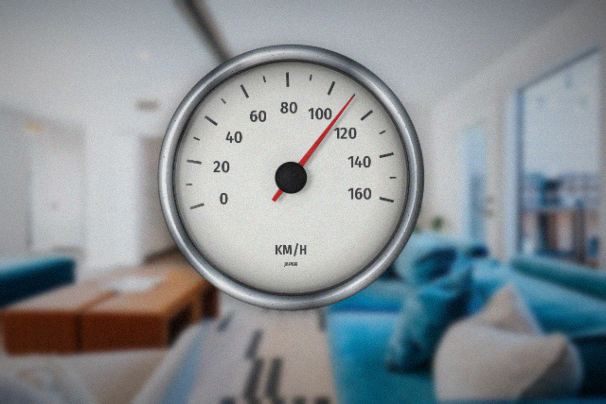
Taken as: 110 km/h
